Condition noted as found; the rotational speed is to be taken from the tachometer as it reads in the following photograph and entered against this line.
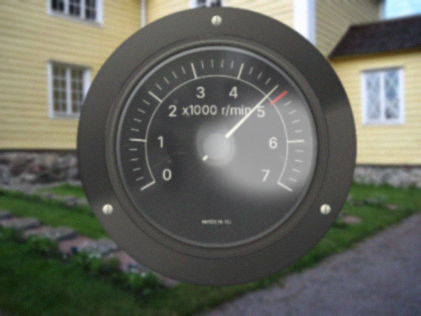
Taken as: 4800 rpm
